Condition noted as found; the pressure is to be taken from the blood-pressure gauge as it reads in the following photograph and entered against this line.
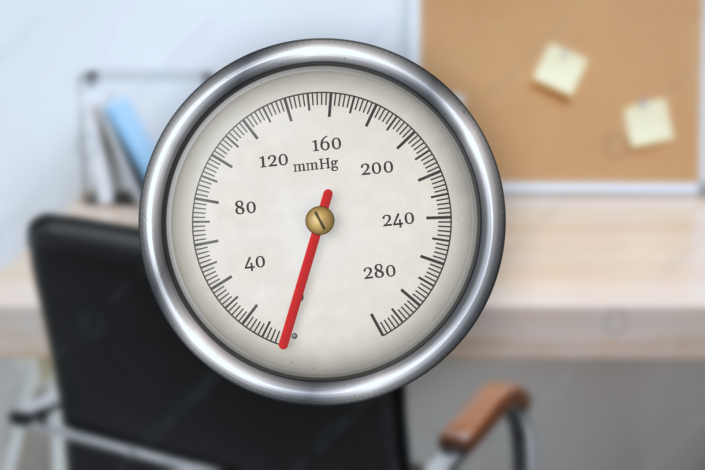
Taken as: 0 mmHg
